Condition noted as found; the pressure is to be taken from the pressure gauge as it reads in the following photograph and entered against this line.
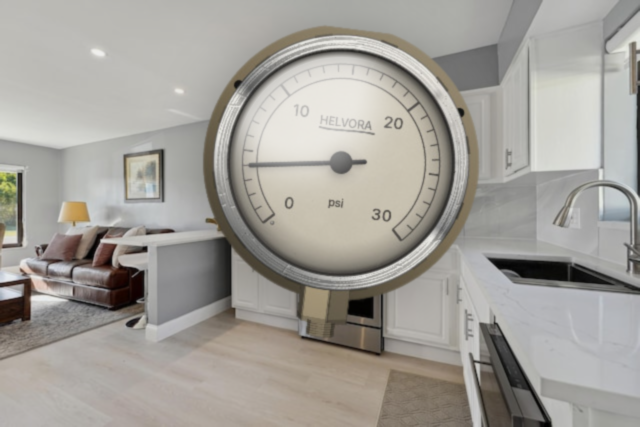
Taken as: 4 psi
